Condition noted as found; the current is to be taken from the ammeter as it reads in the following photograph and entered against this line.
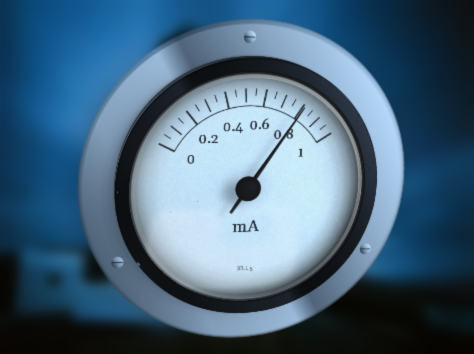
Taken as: 0.8 mA
